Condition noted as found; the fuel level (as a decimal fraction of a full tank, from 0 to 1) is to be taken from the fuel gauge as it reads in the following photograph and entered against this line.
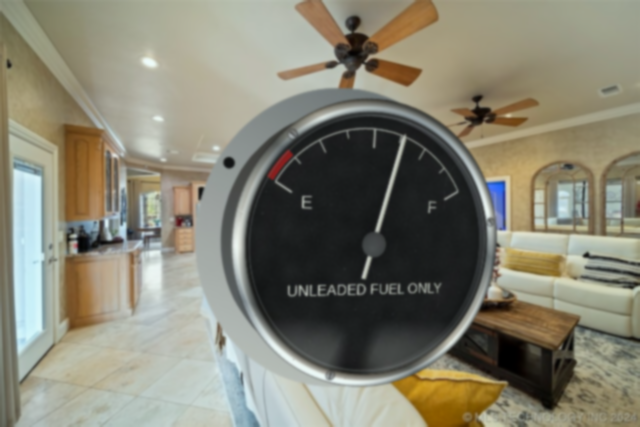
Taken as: 0.625
